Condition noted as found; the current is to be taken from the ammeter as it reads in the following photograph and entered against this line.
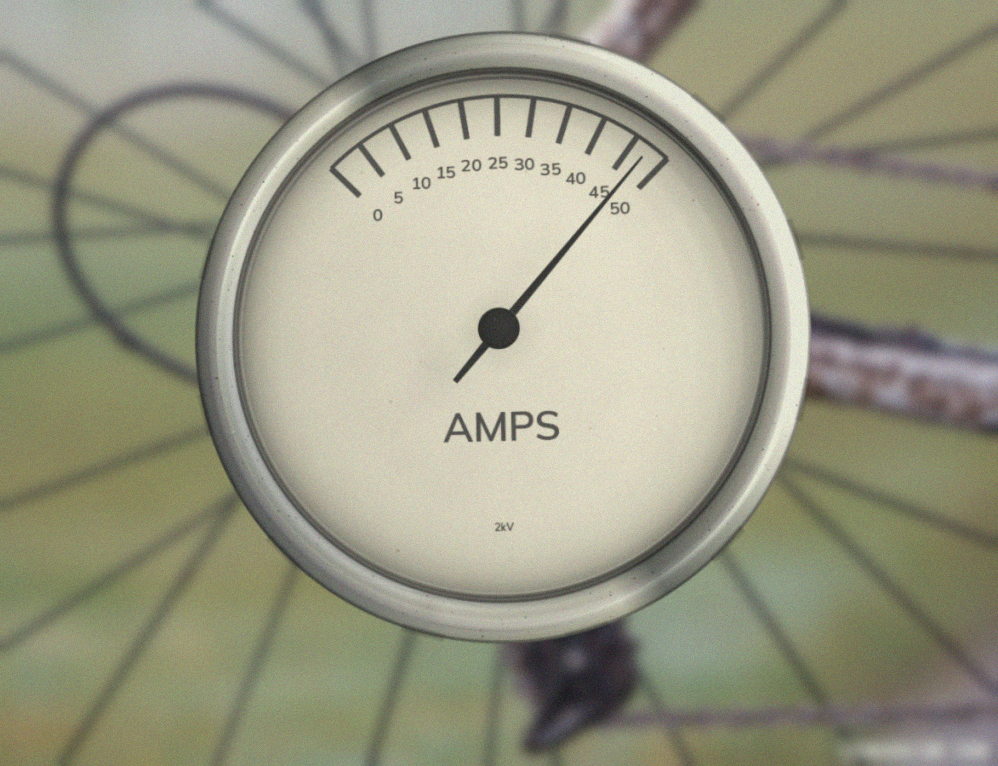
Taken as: 47.5 A
